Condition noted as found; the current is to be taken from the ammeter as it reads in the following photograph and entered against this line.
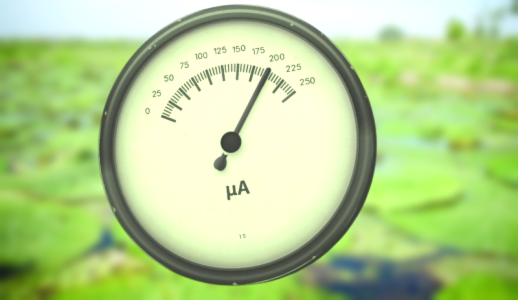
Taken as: 200 µA
